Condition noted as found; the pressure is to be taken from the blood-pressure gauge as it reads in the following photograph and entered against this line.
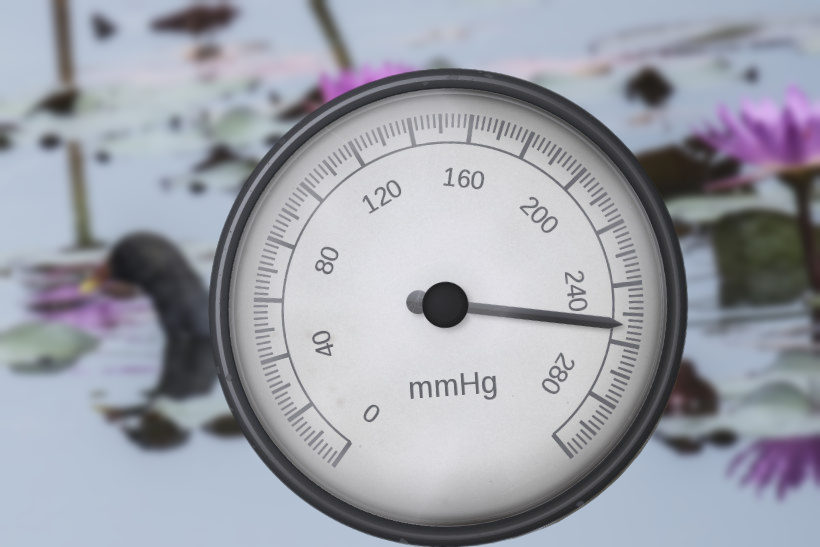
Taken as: 254 mmHg
